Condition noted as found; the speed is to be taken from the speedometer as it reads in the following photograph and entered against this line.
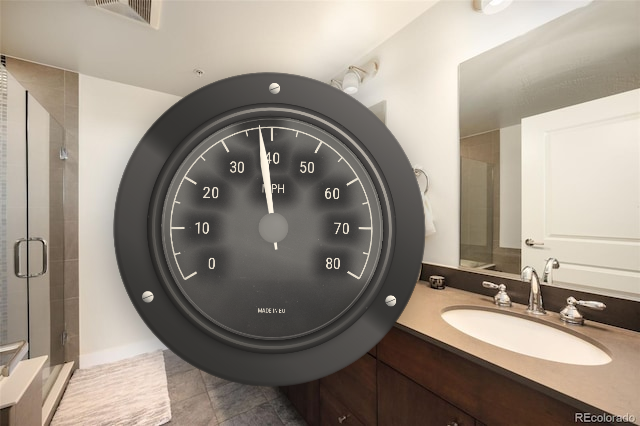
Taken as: 37.5 mph
